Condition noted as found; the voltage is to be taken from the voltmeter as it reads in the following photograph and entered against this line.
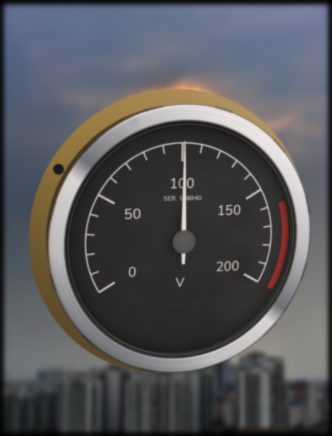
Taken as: 100 V
